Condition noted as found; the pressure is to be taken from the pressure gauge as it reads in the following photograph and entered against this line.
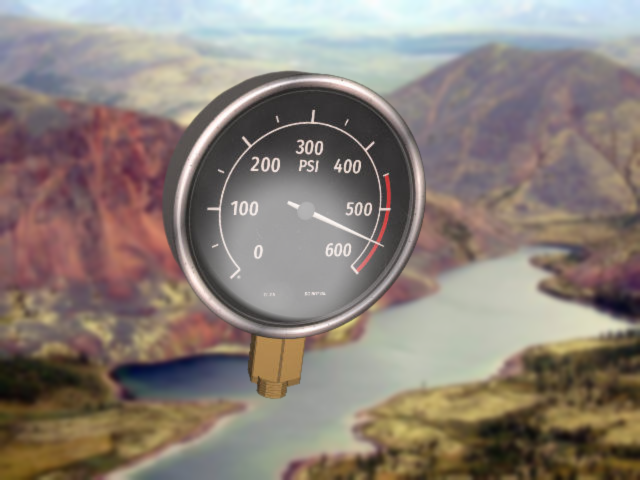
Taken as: 550 psi
